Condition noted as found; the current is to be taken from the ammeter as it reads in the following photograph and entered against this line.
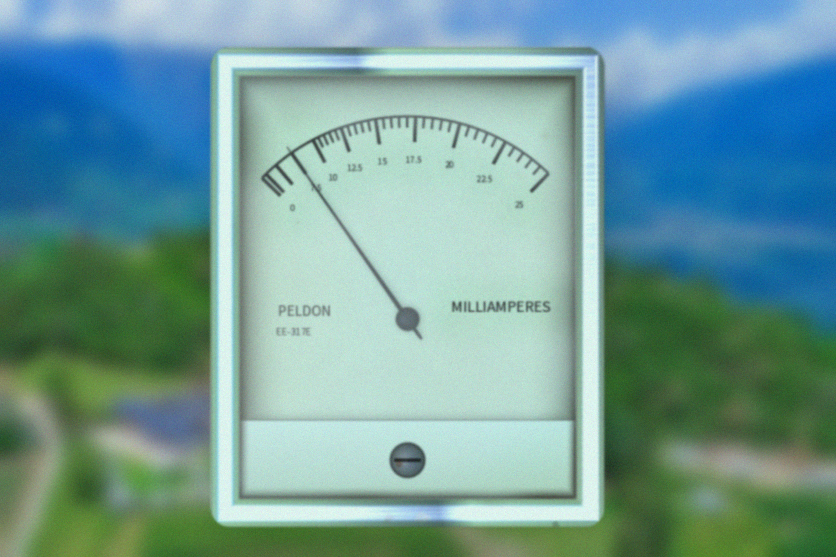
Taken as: 7.5 mA
